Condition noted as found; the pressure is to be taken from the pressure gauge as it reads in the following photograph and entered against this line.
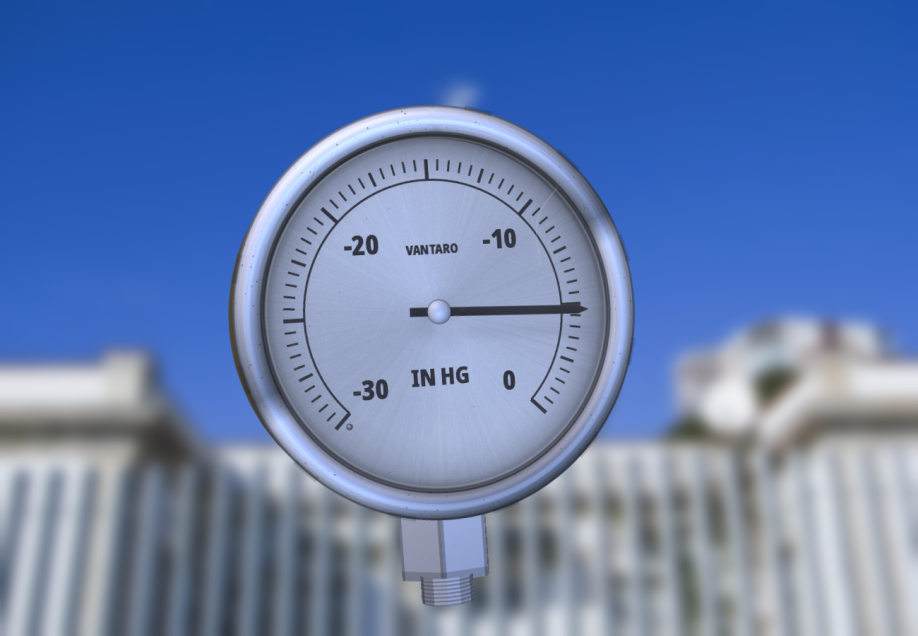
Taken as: -4.75 inHg
